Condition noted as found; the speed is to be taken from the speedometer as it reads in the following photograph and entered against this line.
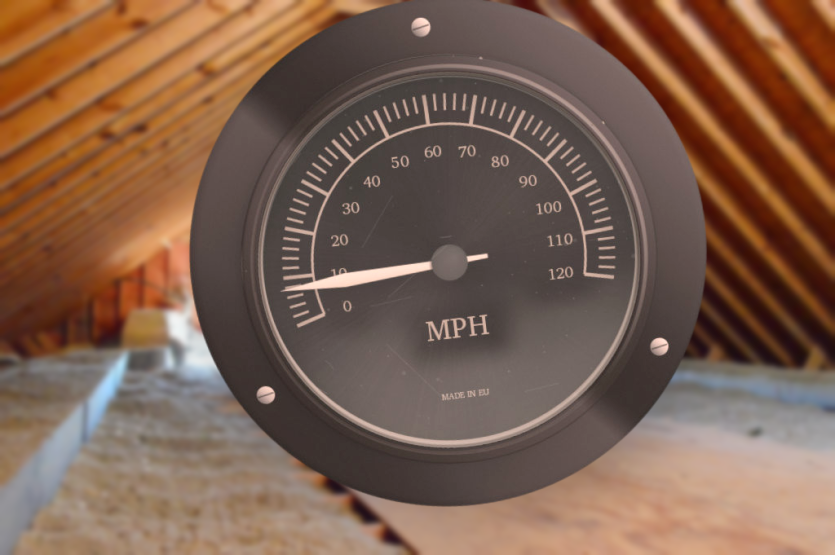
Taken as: 8 mph
